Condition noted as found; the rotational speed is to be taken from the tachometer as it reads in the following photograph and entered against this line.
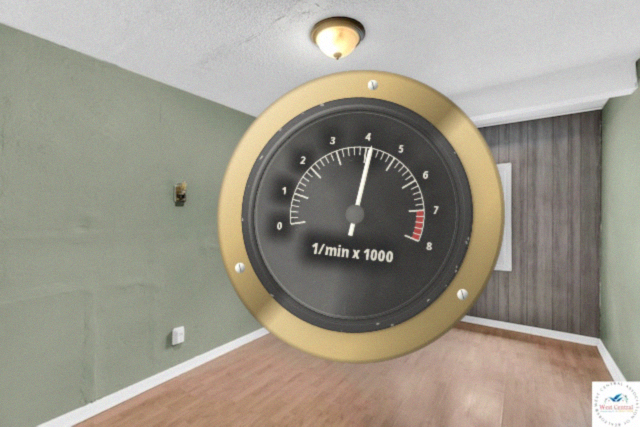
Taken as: 4200 rpm
